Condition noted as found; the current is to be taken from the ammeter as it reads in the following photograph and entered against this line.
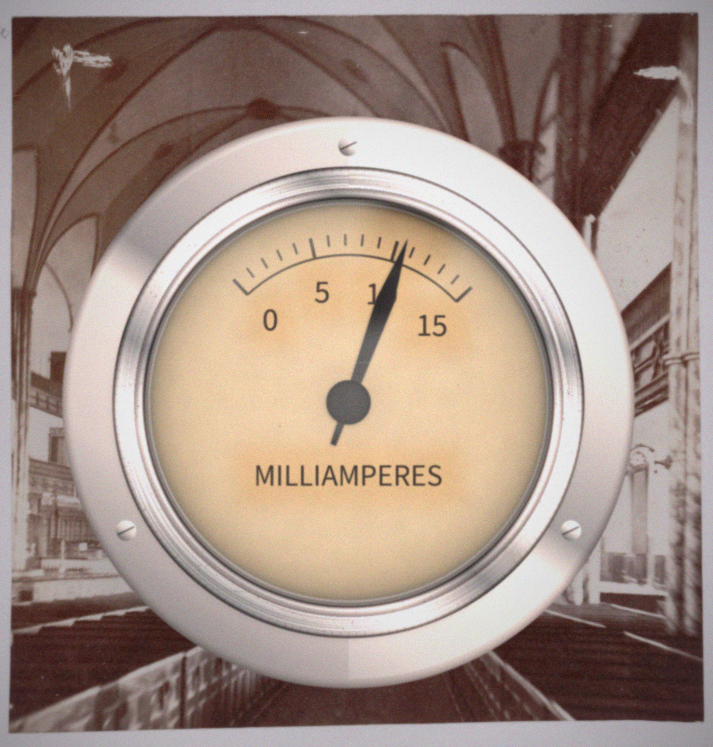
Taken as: 10.5 mA
